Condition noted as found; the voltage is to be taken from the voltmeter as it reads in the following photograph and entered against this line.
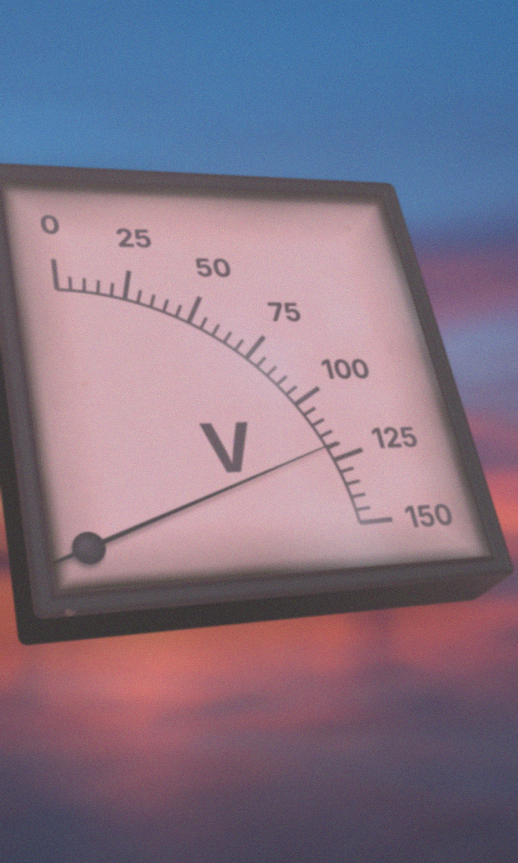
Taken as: 120 V
